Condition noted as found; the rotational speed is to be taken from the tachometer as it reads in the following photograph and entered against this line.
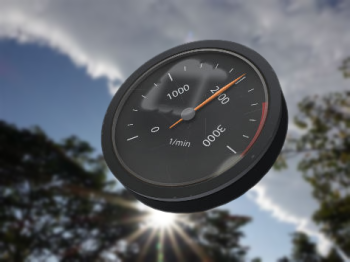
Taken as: 2000 rpm
